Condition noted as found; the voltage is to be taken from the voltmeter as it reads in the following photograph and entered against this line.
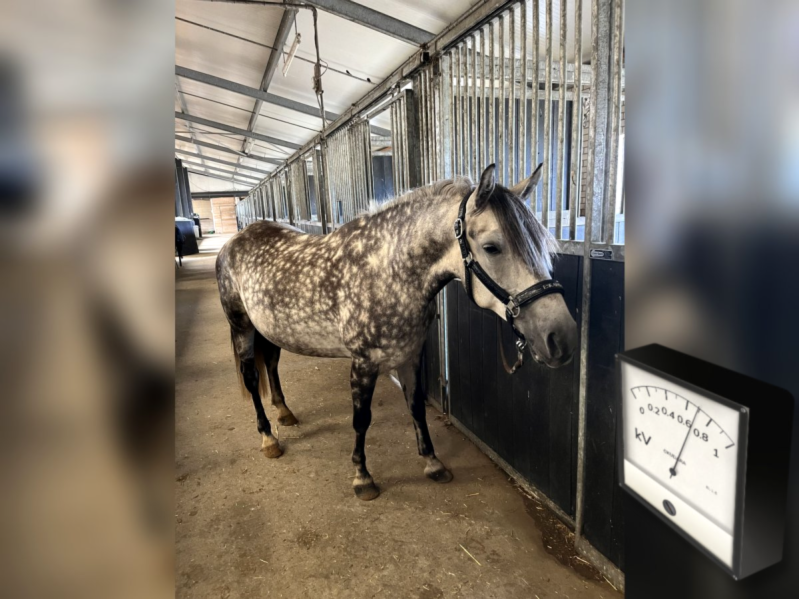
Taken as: 0.7 kV
